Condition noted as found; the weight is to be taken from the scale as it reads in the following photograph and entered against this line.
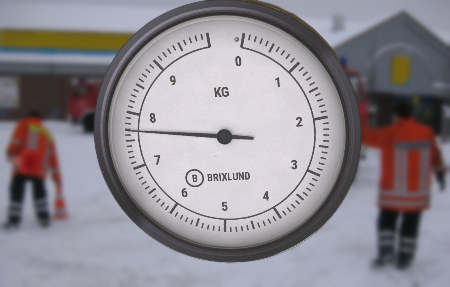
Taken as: 7.7 kg
